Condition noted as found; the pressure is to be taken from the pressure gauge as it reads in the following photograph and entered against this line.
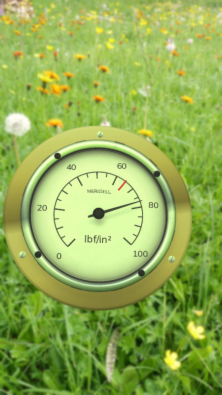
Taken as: 77.5 psi
